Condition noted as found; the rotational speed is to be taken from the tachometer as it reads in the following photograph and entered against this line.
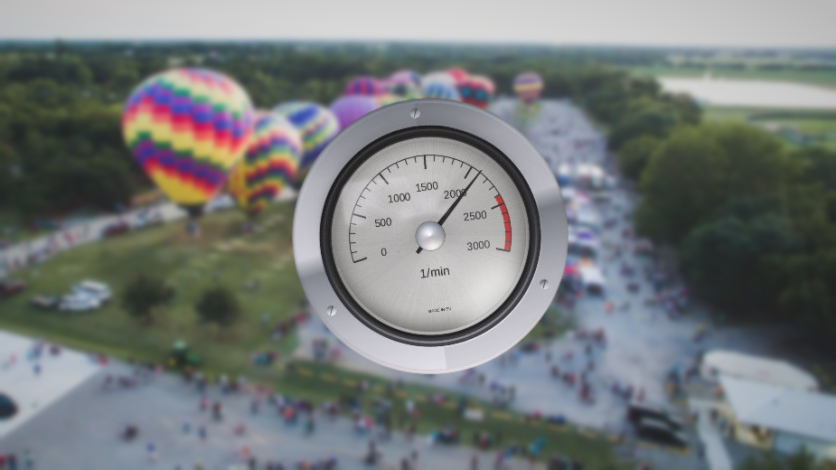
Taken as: 2100 rpm
